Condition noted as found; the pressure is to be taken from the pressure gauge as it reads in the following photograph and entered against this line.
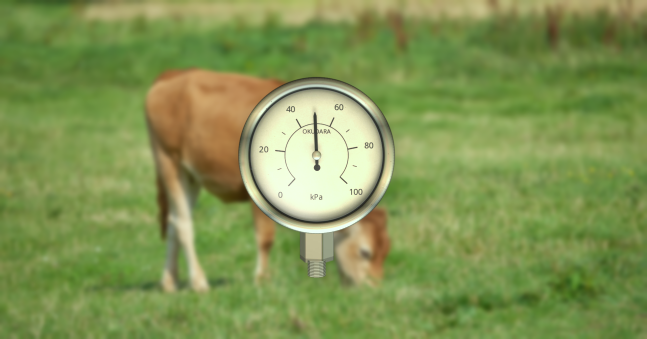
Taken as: 50 kPa
